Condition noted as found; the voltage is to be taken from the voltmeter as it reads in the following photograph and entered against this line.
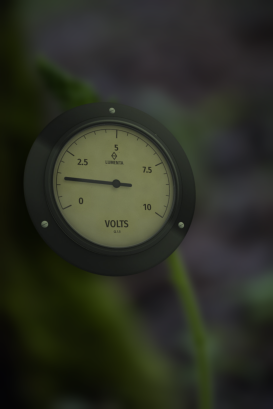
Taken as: 1.25 V
